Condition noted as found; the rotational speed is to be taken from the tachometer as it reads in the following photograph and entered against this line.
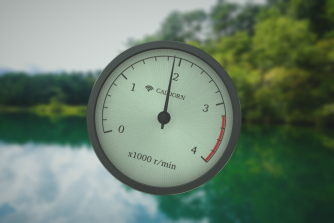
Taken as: 1900 rpm
